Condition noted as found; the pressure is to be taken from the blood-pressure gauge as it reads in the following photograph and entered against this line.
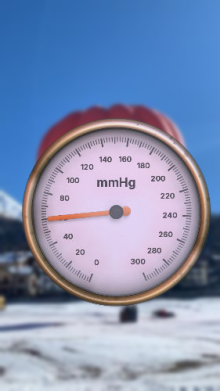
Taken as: 60 mmHg
